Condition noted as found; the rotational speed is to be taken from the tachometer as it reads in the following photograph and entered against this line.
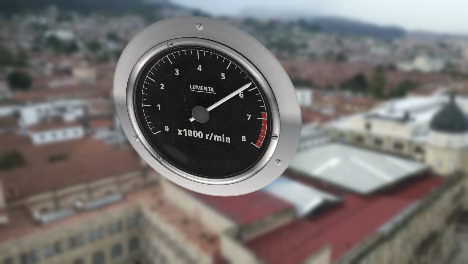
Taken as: 5800 rpm
